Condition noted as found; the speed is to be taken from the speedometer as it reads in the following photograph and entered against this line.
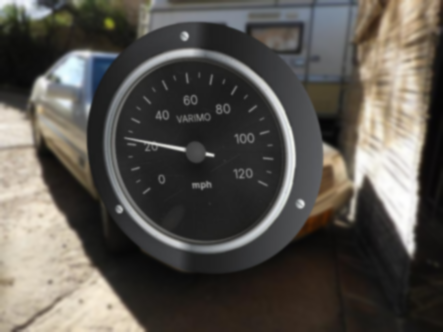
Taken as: 22.5 mph
